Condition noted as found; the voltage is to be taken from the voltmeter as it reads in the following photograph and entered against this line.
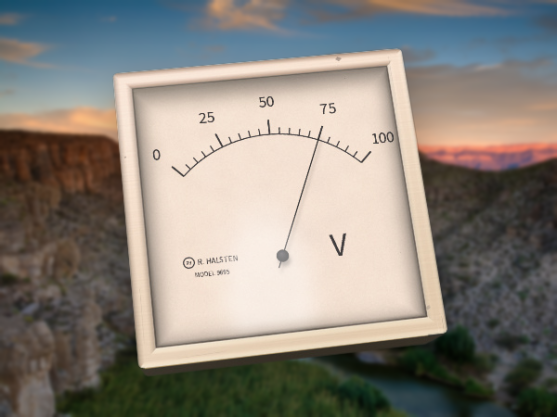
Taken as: 75 V
